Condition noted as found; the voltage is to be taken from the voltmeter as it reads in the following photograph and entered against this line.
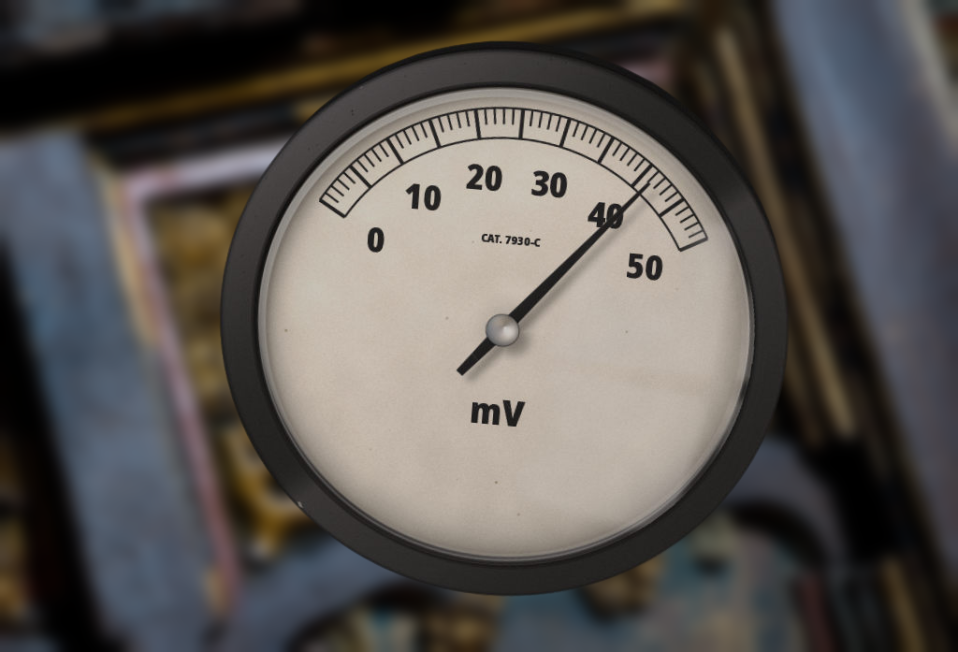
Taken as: 41 mV
